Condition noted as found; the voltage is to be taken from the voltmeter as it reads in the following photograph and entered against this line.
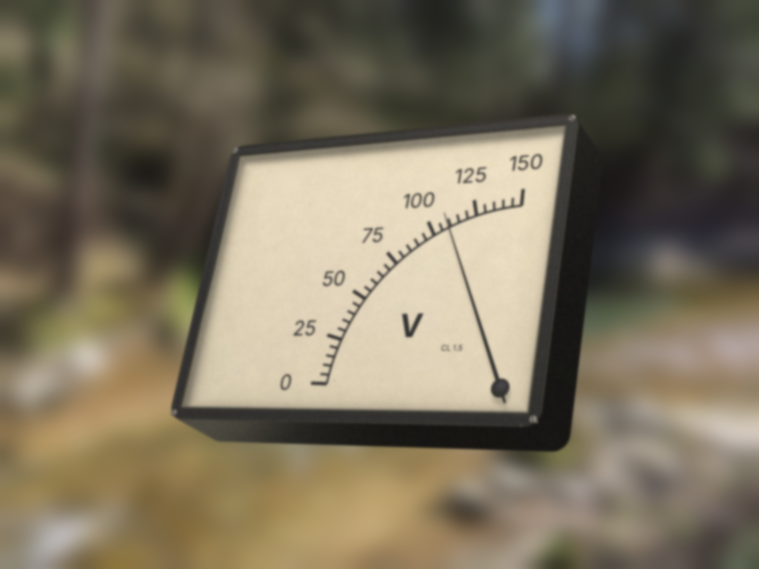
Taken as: 110 V
